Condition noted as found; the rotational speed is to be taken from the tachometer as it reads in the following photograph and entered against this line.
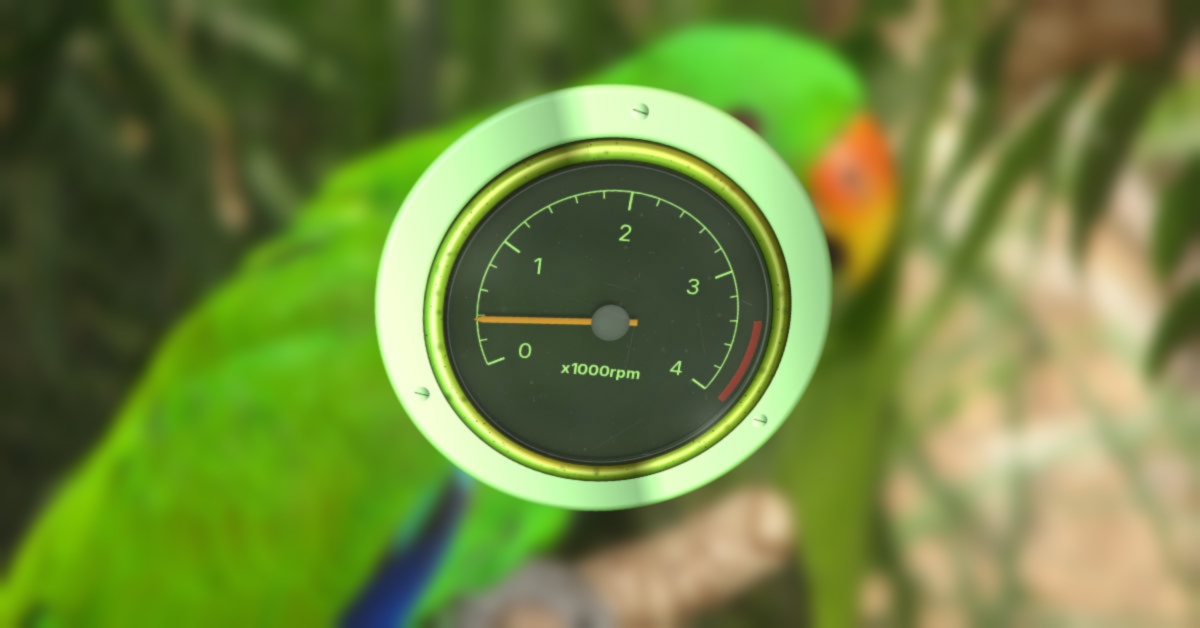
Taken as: 400 rpm
